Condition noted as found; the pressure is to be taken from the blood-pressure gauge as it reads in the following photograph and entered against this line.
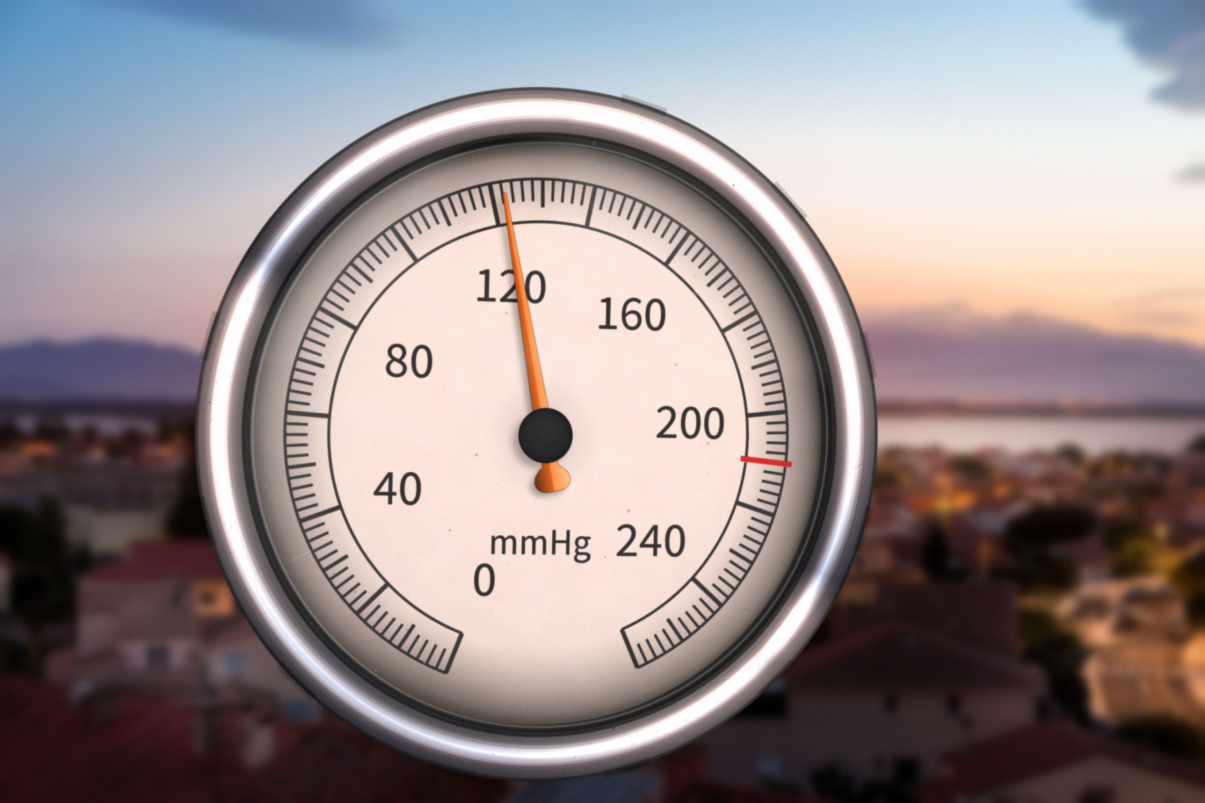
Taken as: 122 mmHg
